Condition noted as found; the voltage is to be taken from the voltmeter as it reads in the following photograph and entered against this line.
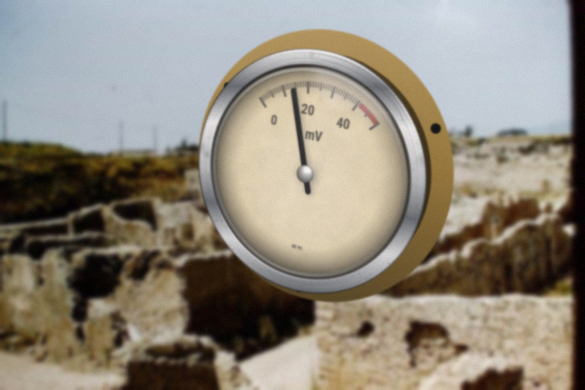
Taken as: 15 mV
